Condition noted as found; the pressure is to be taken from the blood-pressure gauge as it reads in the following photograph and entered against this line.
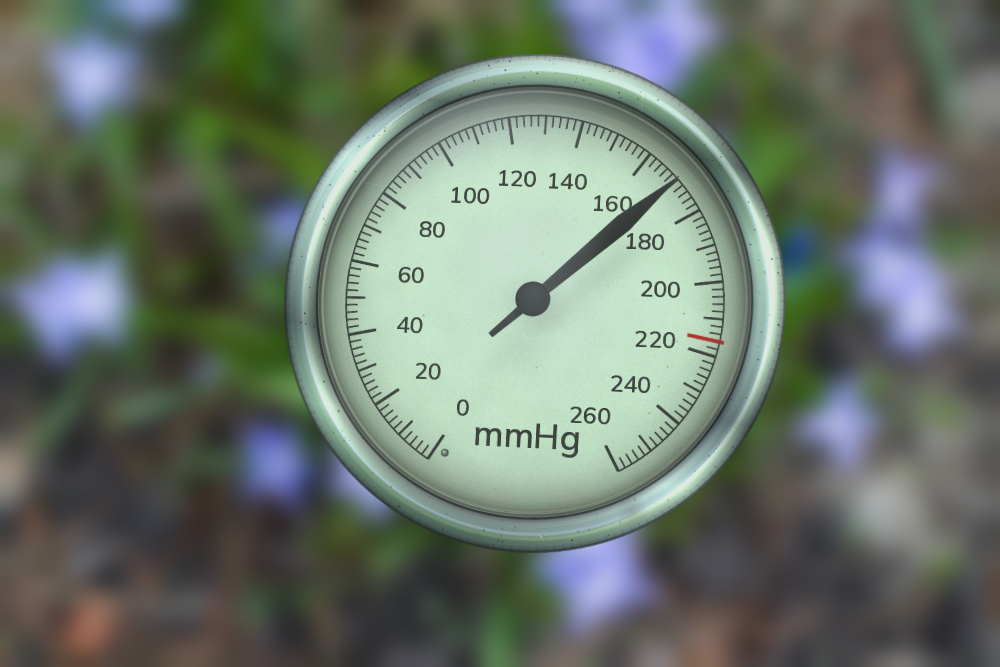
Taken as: 170 mmHg
